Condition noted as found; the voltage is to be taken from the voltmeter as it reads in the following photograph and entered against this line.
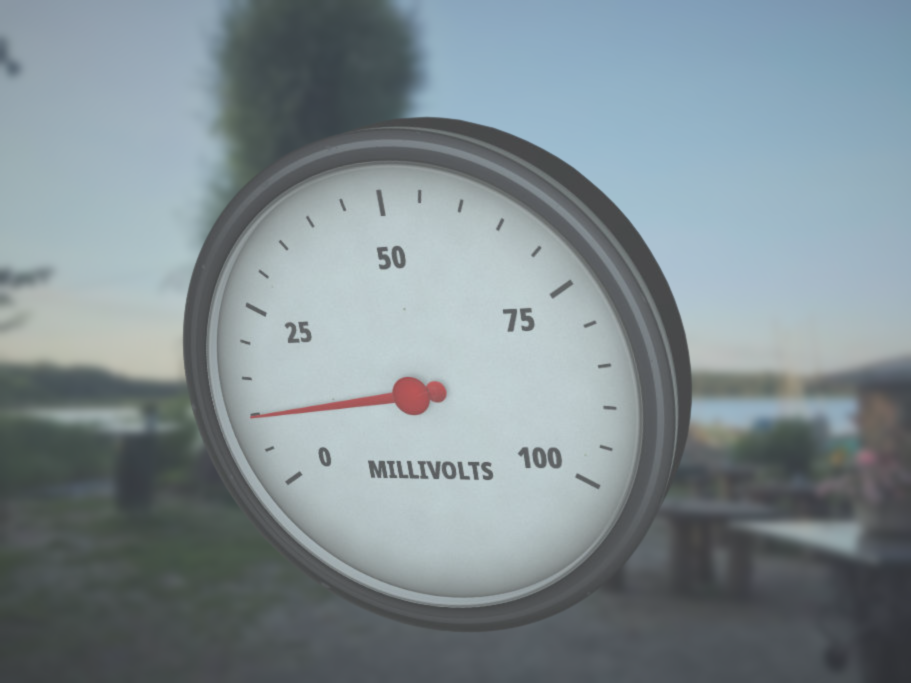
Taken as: 10 mV
